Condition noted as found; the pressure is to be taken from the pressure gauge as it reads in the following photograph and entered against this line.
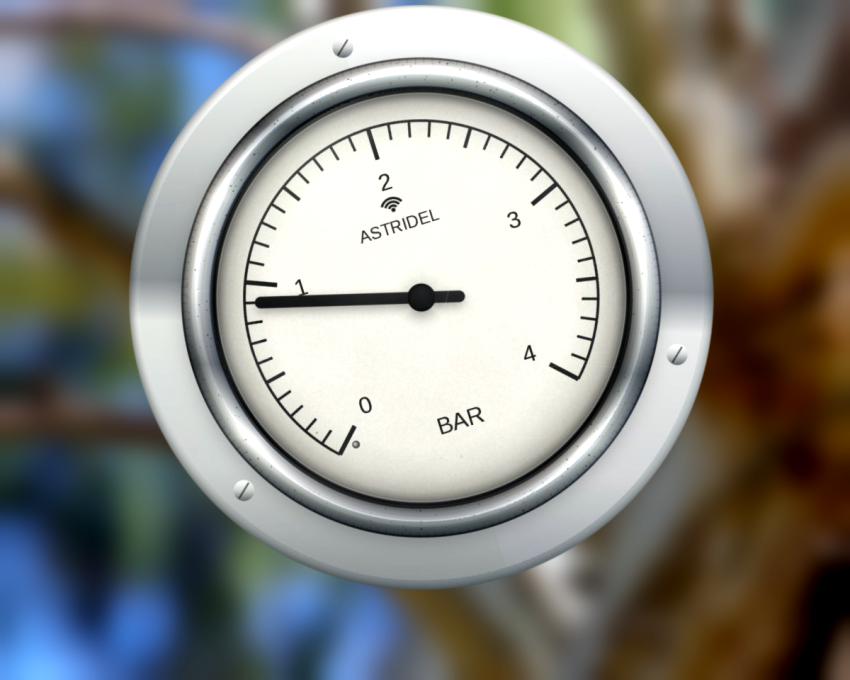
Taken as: 0.9 bar
